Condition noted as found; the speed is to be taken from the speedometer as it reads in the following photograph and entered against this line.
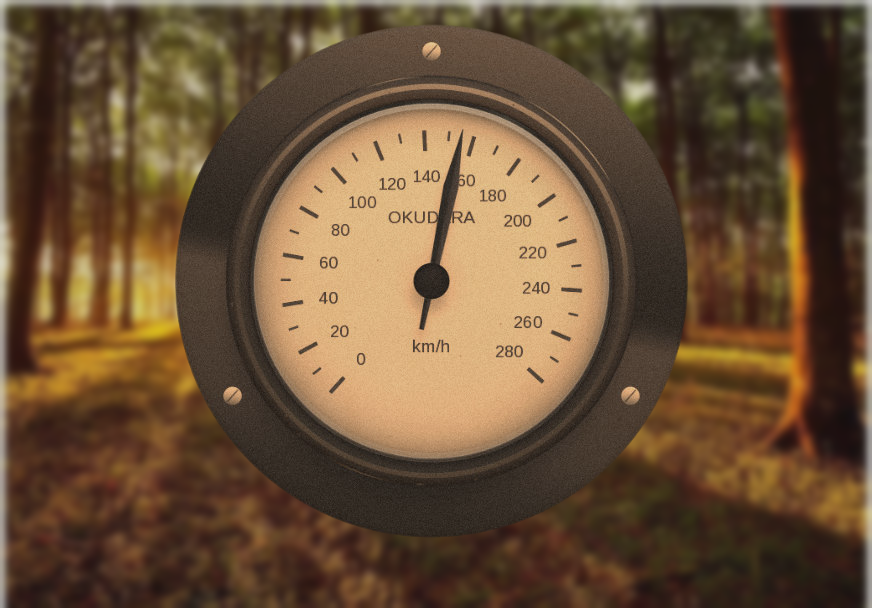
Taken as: 155 km/h
